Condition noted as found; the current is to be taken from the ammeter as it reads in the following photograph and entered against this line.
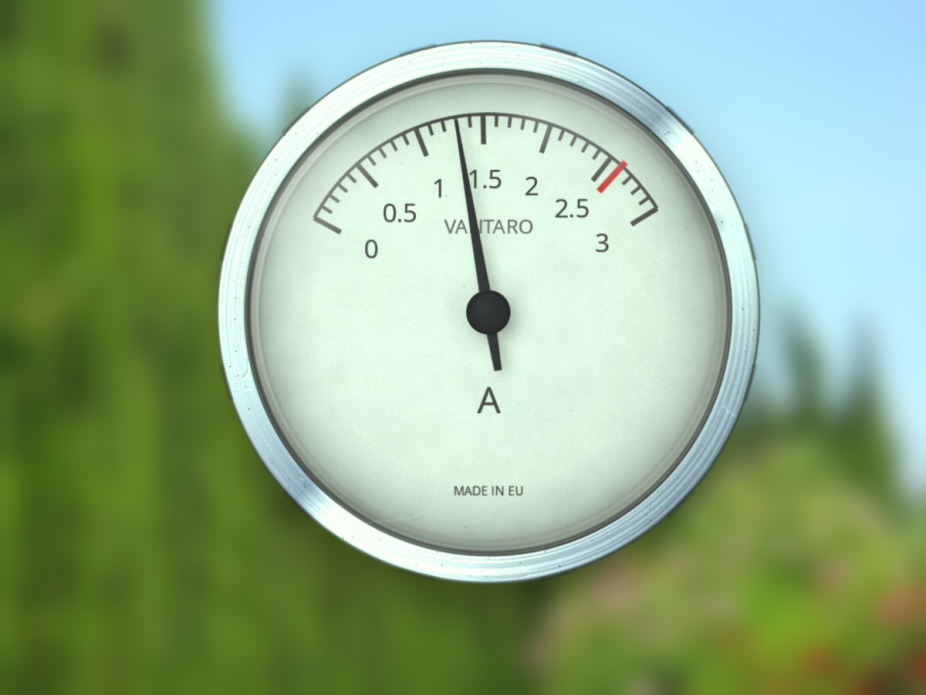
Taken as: 1.3 A
